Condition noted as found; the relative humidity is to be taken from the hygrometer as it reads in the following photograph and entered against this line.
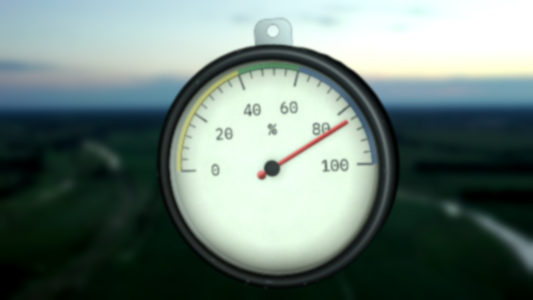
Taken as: 84 %
